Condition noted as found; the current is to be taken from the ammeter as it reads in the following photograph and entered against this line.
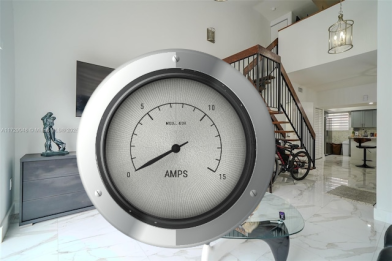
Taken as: 0 A
